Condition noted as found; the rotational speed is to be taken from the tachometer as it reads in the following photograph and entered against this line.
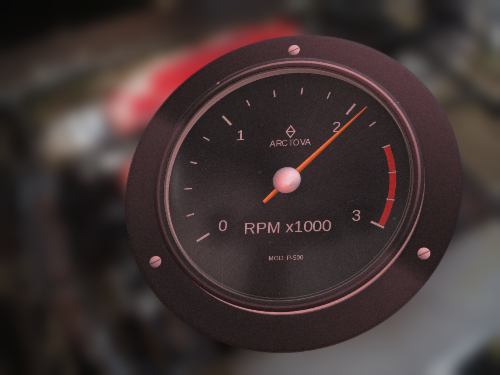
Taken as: 2100 rpm
